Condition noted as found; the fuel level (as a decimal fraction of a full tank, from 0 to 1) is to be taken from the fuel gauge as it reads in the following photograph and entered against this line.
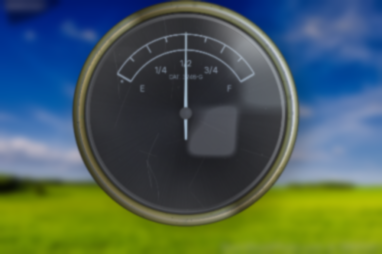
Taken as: 0.5
